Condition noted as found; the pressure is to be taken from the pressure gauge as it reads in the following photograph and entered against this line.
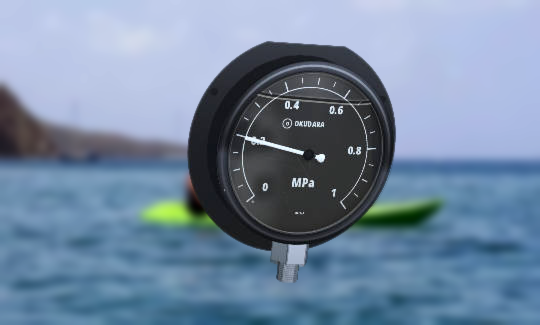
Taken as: 0.2 MPa
